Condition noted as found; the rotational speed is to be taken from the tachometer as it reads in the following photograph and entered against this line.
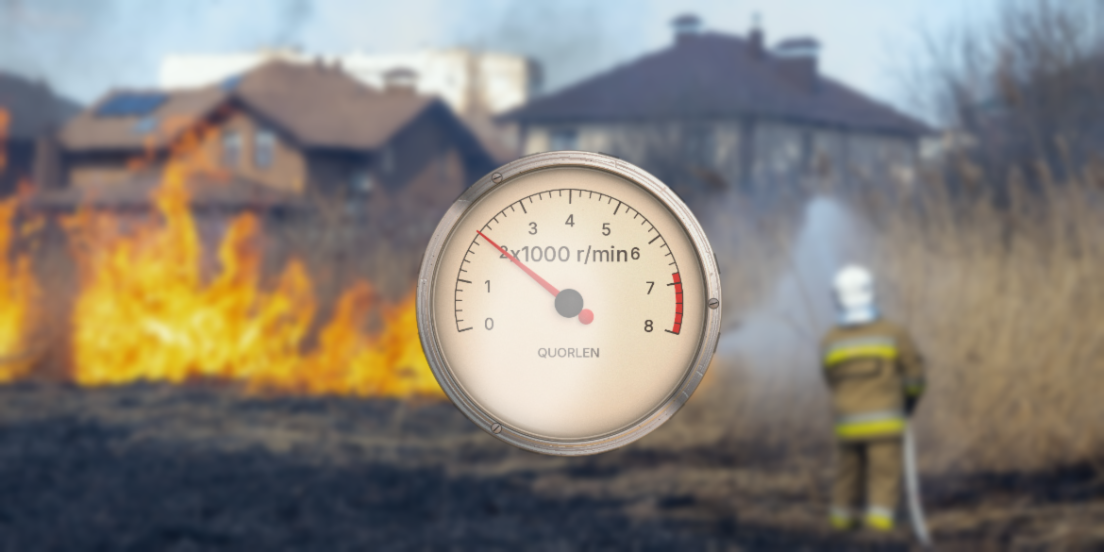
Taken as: 2000 rpm
